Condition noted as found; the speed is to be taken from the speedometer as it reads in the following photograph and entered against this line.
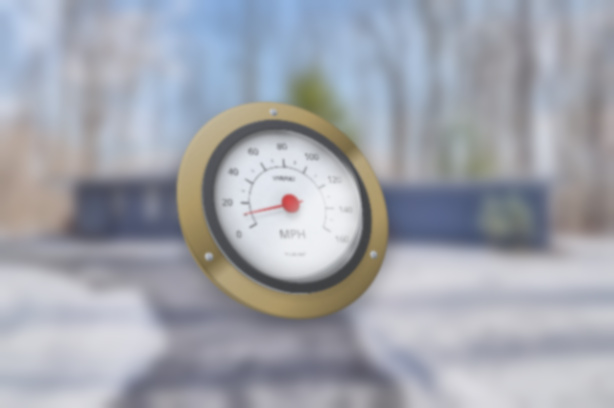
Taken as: 10 mph
